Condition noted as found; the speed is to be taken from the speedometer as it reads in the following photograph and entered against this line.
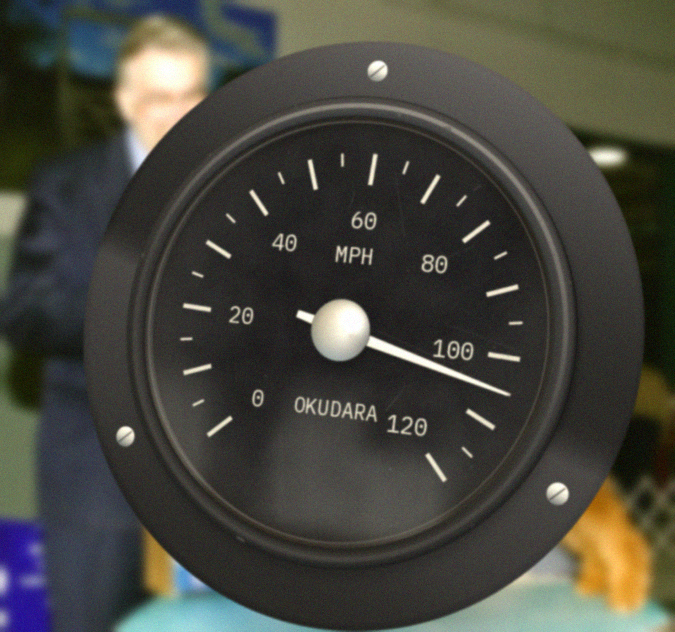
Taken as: 105 mph
